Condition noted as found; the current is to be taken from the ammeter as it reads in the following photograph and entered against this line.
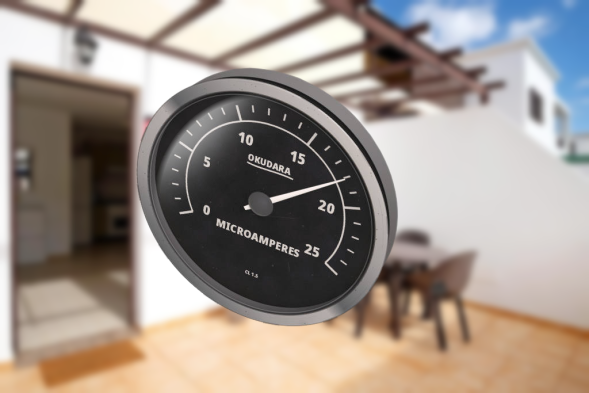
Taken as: 18 µA
